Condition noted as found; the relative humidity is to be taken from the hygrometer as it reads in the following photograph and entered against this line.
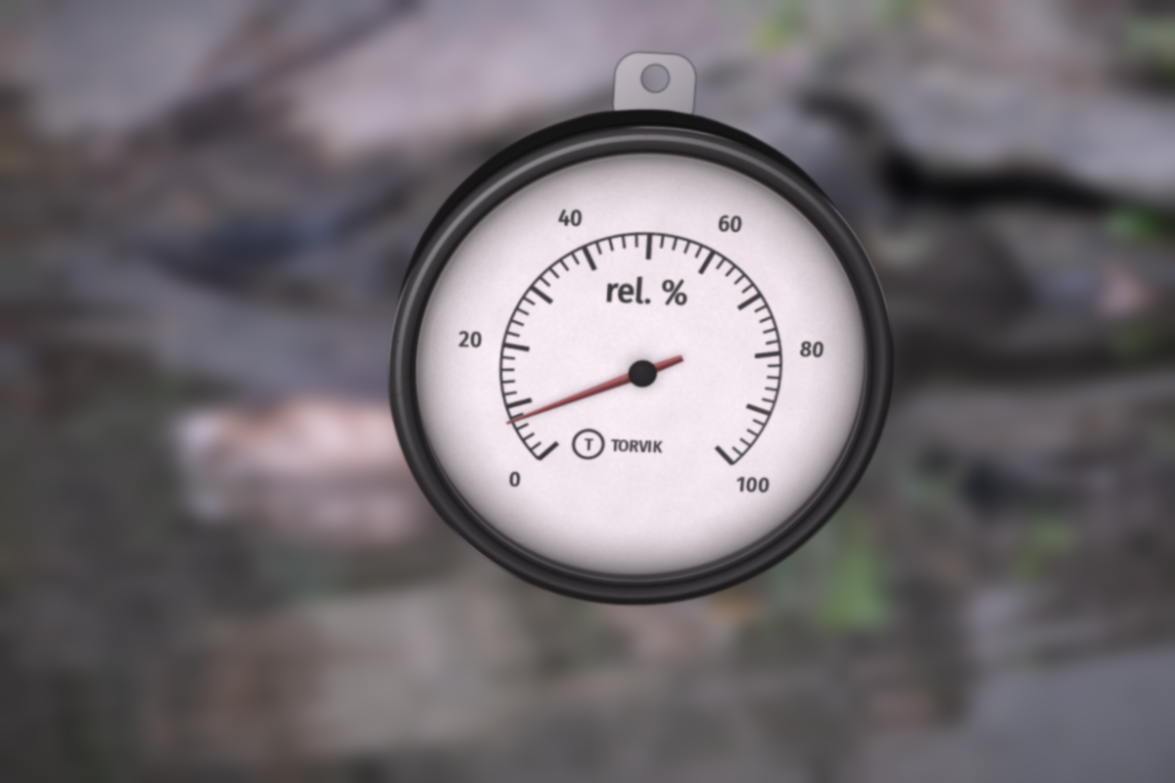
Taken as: 8 %
